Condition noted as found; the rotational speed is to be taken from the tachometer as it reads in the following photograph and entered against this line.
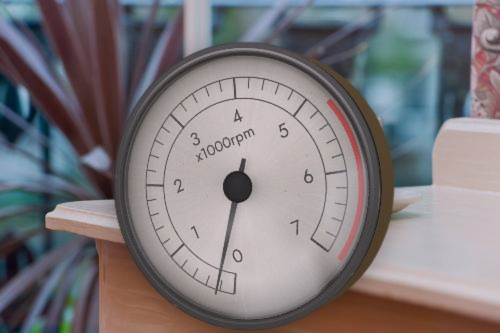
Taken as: 200 rpm
